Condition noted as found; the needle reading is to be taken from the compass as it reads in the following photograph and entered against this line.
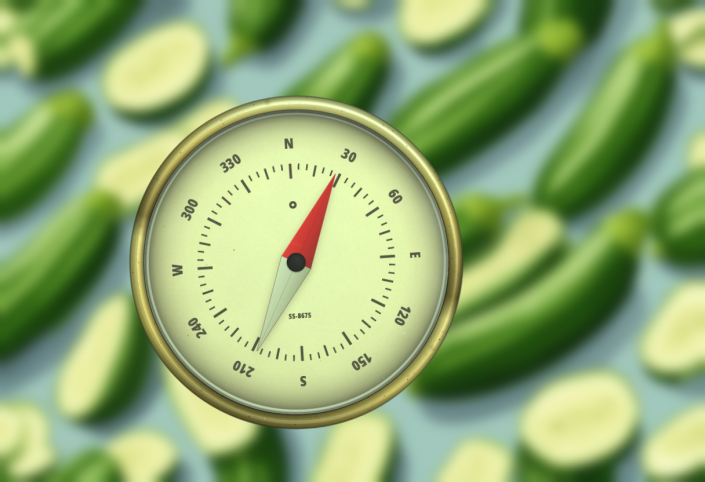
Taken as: 27.5 °
